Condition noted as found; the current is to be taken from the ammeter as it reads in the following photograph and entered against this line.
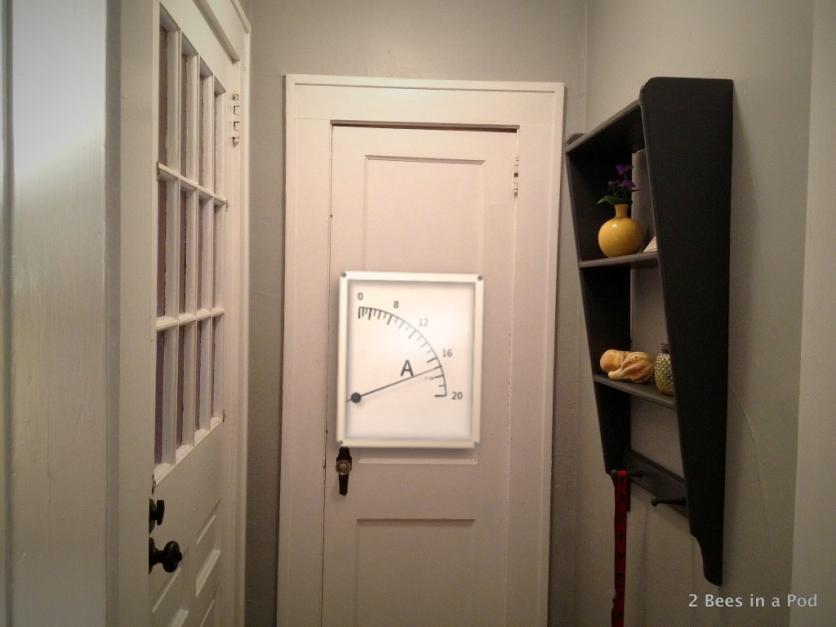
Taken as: 17 A
